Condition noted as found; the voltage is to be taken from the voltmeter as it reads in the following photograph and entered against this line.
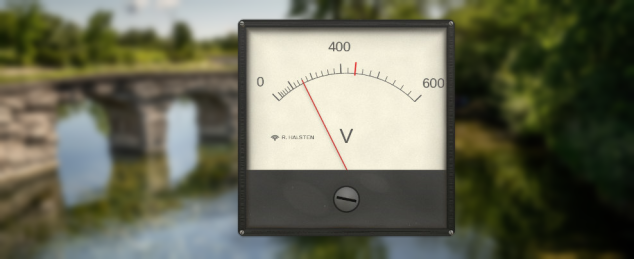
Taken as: 260 V
